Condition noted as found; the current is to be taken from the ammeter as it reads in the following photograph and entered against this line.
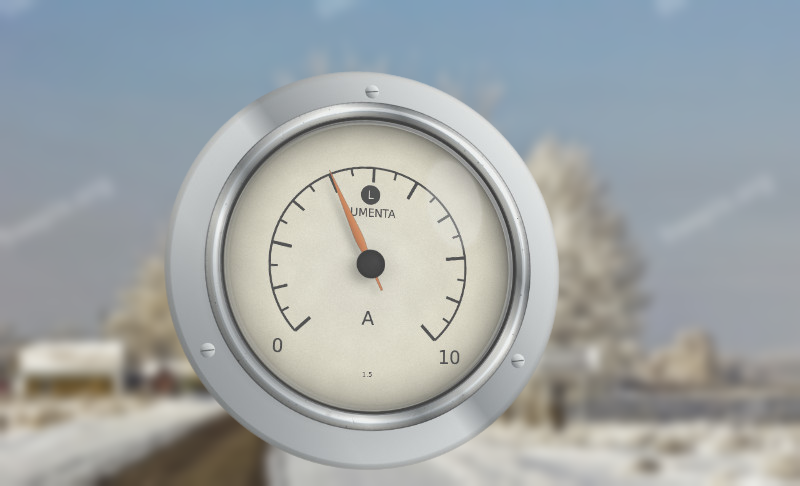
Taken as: 4 A
